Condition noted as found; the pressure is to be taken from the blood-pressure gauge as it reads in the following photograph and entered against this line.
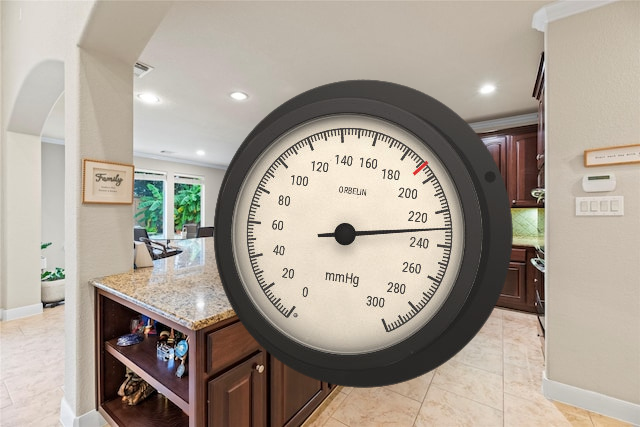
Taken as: 230 mmHg
